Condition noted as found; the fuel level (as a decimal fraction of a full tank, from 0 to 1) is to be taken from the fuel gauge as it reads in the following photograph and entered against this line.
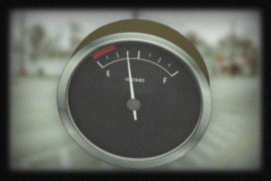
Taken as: 0.375
